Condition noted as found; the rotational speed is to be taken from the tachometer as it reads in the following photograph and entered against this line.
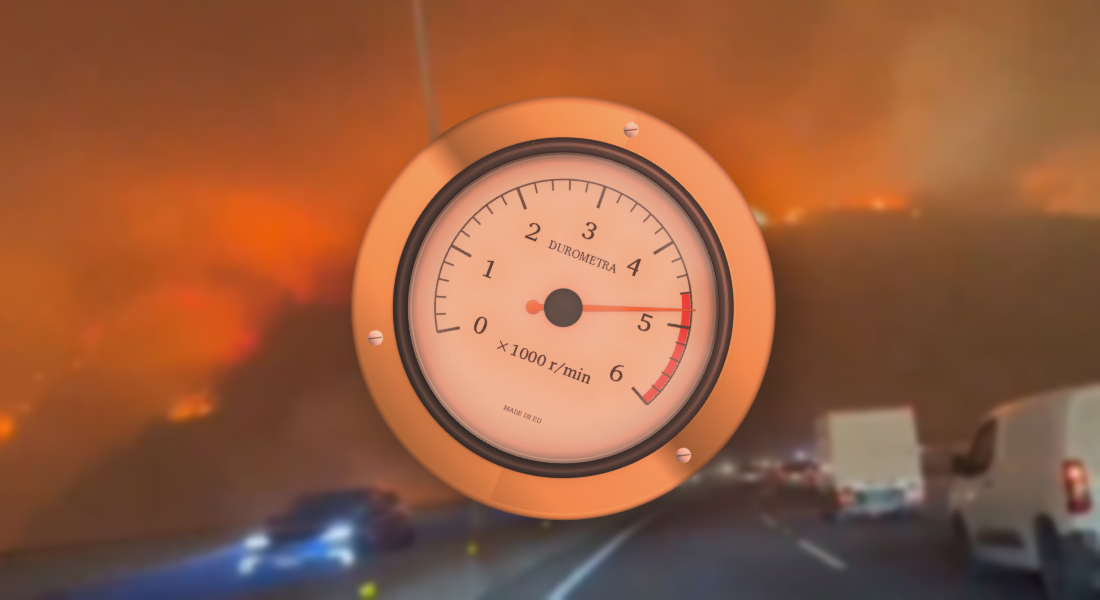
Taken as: 4800 rpm
